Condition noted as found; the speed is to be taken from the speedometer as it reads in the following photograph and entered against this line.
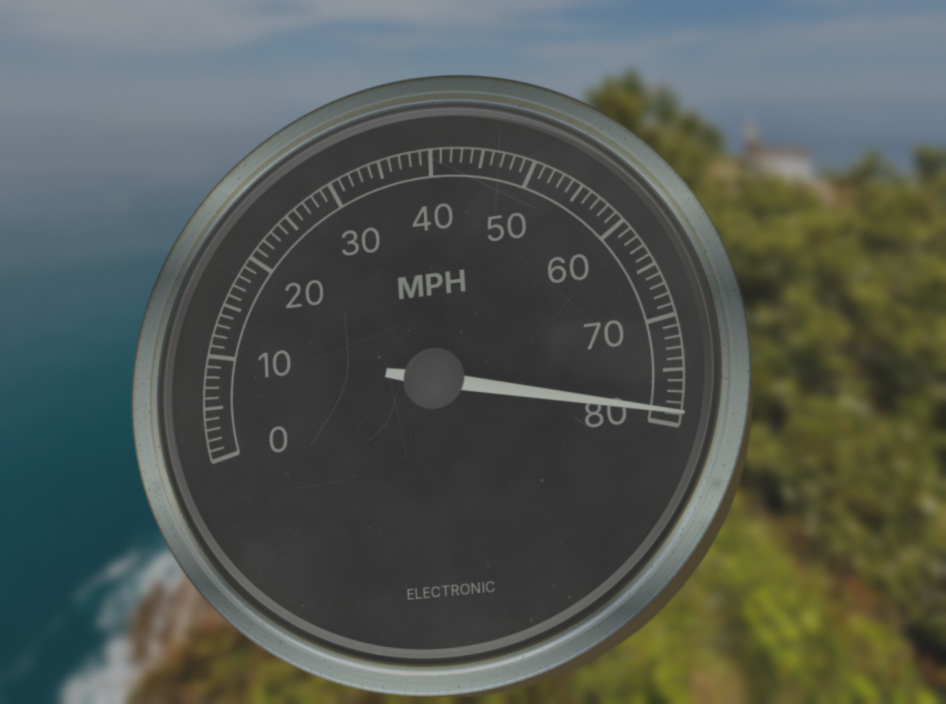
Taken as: 79 mph
